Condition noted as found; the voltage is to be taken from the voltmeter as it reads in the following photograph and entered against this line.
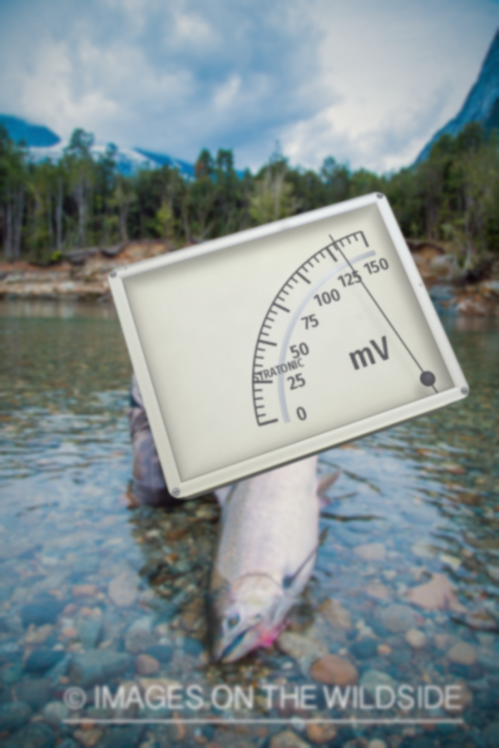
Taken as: 130 mV
